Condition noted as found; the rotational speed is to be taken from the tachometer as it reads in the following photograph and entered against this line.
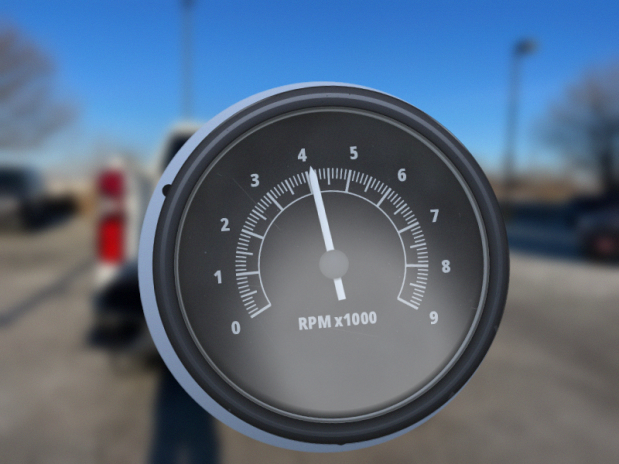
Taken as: 4100 rpm
